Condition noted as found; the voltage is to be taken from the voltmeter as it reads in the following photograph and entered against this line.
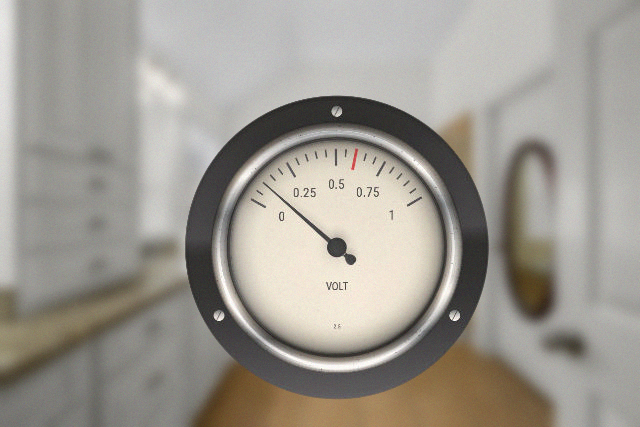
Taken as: 0.1 V
